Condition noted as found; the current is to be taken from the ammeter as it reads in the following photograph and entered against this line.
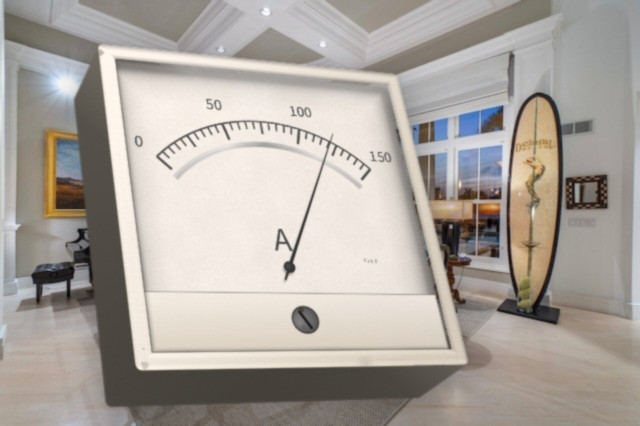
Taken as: 120 A
